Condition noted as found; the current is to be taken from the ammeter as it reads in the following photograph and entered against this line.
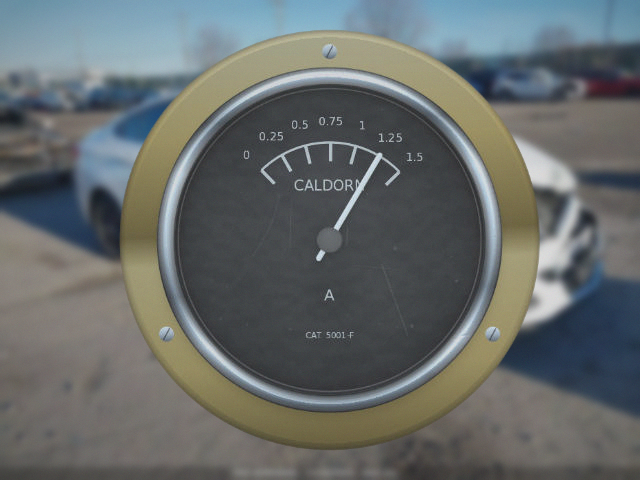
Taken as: 1.25 A
